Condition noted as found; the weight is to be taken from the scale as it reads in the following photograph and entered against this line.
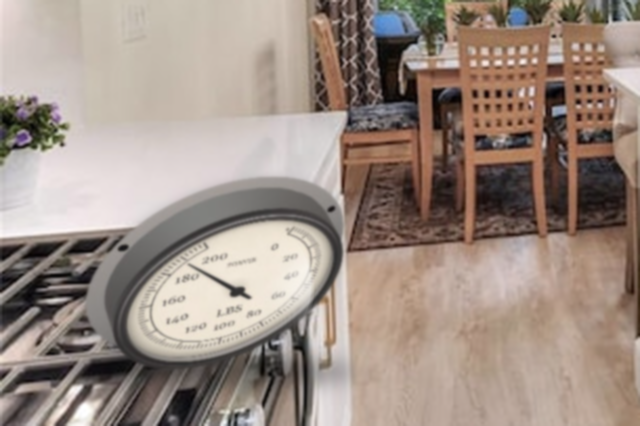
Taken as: 190 lb
